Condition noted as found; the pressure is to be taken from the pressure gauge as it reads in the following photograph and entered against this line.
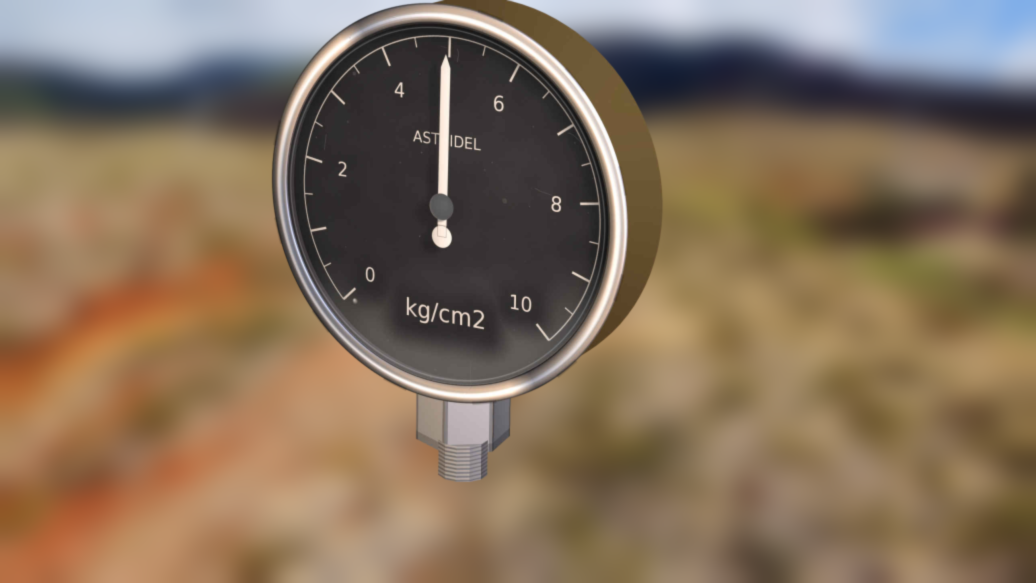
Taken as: 5 kg/cm²
